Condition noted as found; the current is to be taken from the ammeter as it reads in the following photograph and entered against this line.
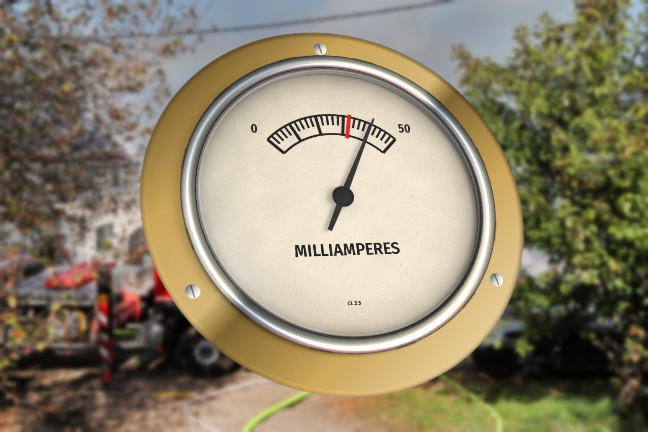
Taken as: 40 mA
